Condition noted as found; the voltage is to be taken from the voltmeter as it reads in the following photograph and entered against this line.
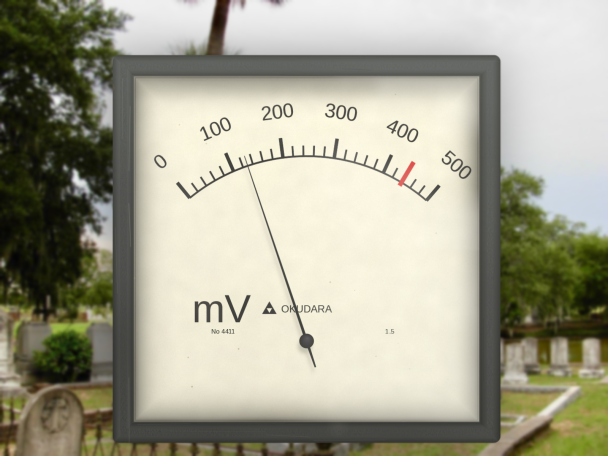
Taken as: 130 mV
